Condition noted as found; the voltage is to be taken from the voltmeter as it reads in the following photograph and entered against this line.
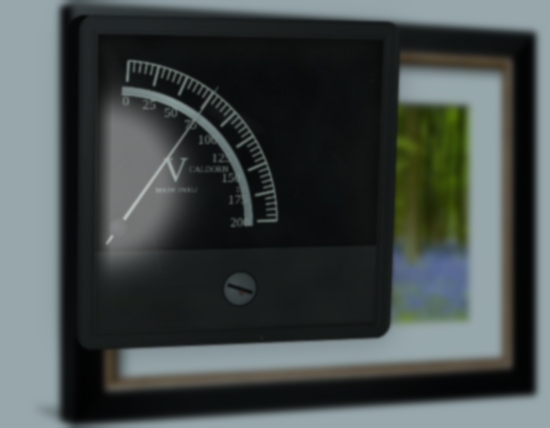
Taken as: 75 V
